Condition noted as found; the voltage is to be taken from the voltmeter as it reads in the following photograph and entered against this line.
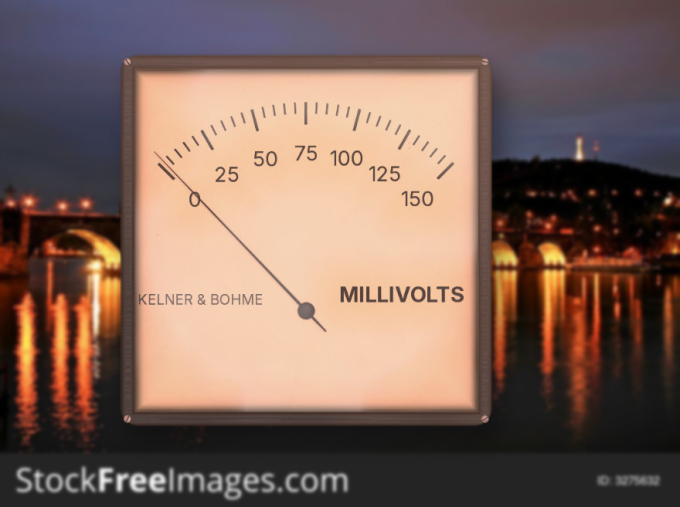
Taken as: 2.5 mV
